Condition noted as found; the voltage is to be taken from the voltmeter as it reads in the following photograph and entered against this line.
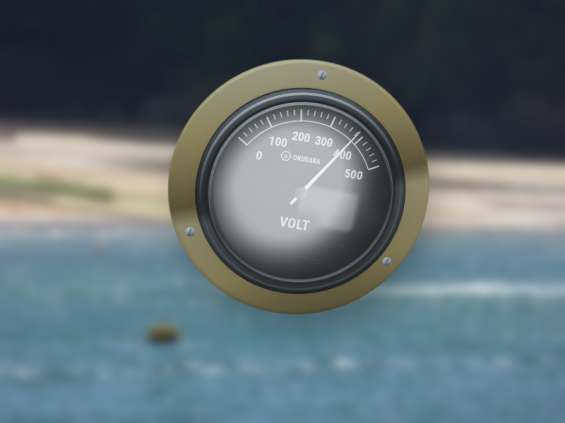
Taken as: 380 V
